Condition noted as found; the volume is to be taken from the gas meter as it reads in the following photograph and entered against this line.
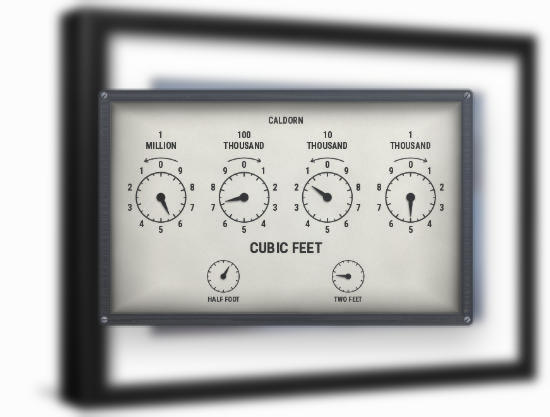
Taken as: 571500 ft³
